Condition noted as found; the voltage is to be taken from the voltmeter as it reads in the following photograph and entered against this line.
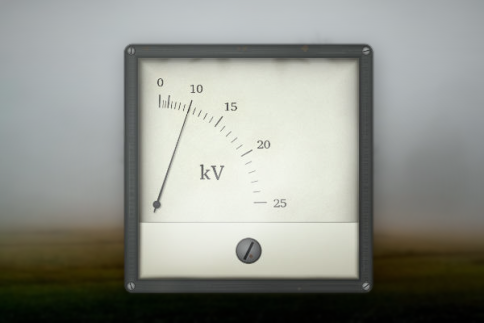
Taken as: 10 kV
